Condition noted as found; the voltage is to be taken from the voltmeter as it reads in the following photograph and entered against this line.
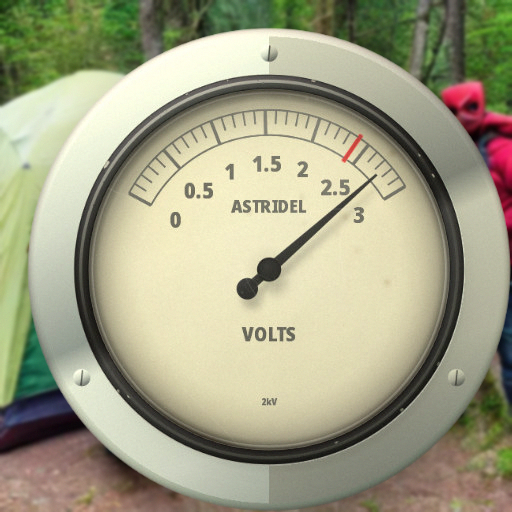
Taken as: 2.75 V
